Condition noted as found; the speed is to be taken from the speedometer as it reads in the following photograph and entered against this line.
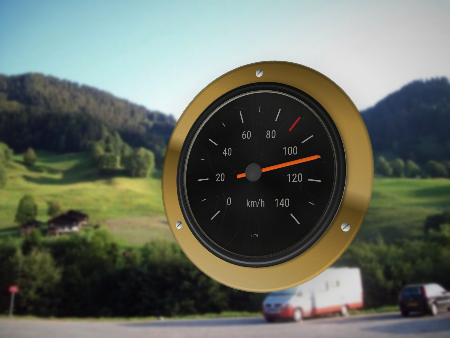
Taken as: 110 km/h
